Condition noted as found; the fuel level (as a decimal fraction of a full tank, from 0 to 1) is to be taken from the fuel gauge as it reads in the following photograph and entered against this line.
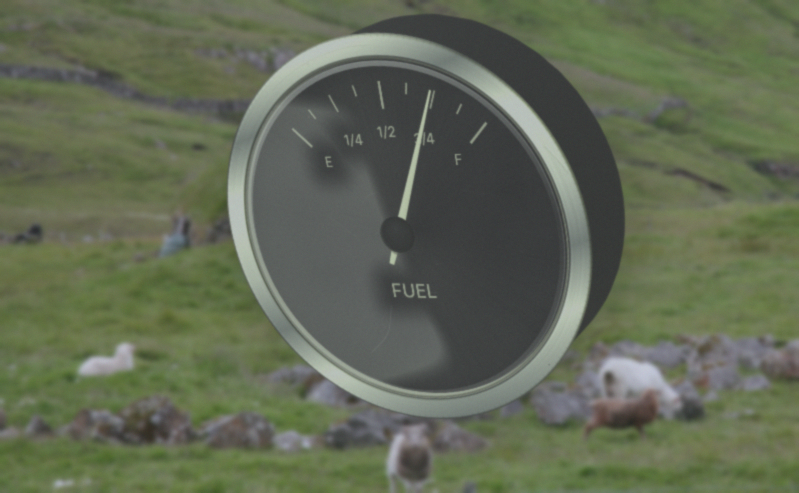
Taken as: 0.75
